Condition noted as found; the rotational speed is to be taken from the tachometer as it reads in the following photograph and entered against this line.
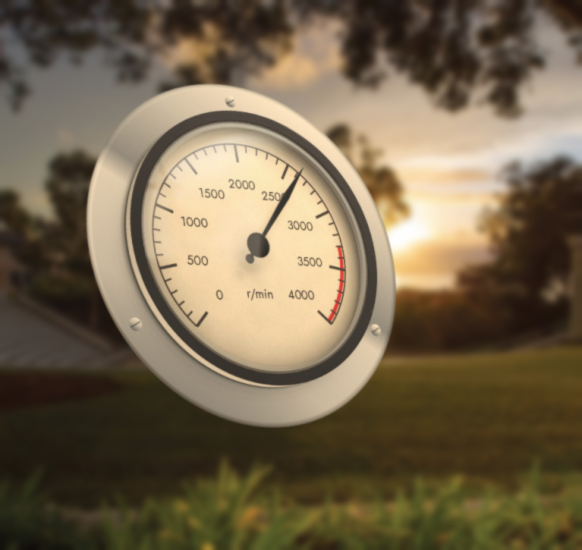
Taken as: 2600 rpm
